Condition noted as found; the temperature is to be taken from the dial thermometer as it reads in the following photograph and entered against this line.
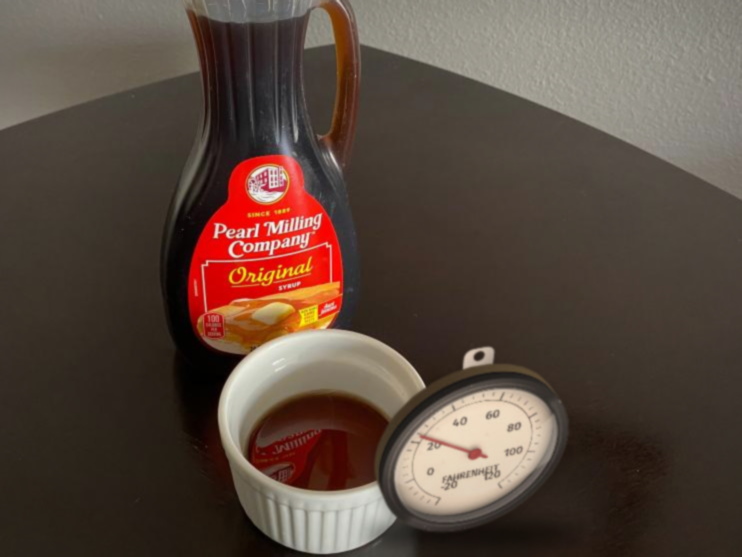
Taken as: 24 °F
